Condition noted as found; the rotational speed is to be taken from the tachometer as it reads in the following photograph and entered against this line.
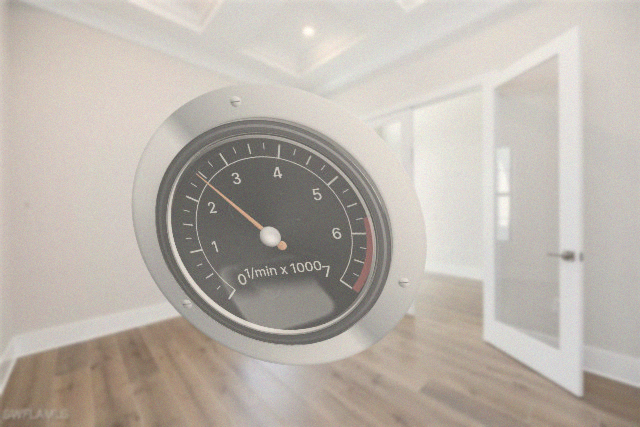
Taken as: 2500 rpm
